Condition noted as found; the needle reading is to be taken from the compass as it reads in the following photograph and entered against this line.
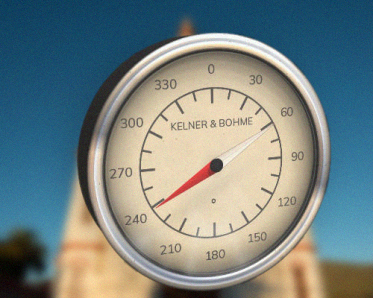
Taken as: 240 °
